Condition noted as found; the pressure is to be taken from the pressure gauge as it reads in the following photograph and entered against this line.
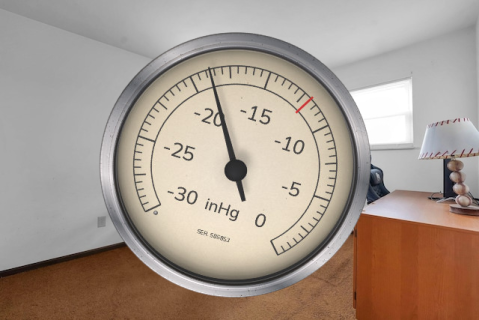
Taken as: -18.75 inHg
